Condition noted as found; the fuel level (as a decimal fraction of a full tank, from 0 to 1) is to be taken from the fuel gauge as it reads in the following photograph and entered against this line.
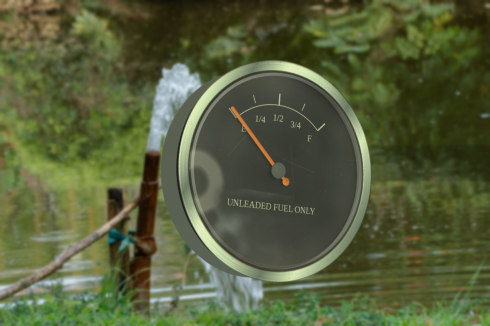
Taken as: 0
